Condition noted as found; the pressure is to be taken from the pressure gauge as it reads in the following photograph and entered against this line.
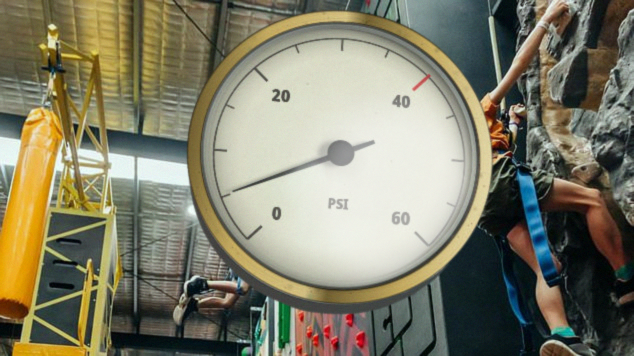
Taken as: 5 psi
